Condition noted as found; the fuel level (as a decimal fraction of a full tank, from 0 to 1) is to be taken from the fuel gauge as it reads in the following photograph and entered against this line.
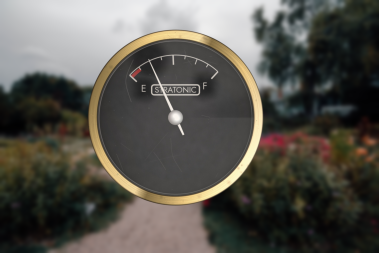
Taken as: 0.25
